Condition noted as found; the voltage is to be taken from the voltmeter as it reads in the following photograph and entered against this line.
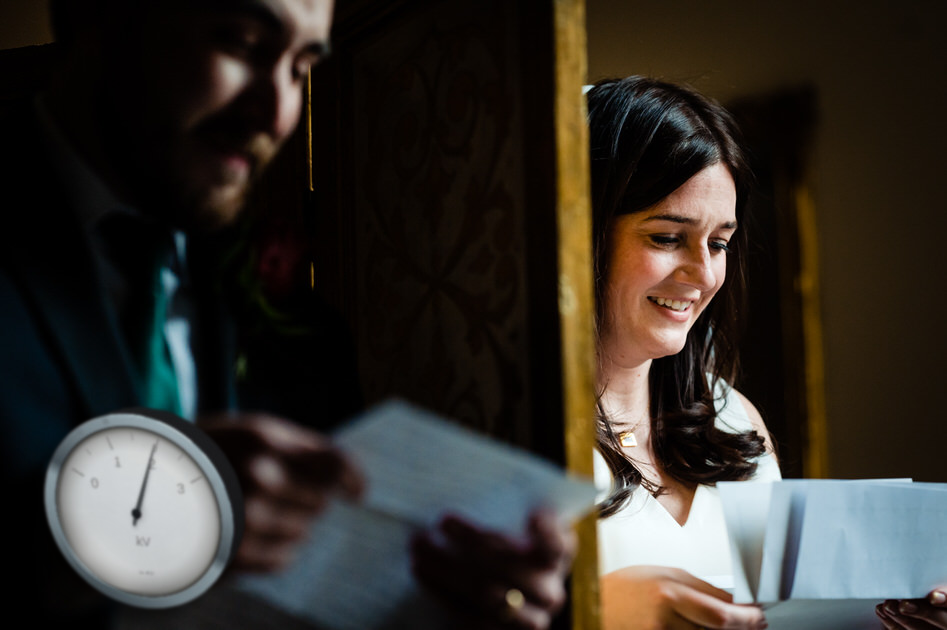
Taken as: 2 kV
